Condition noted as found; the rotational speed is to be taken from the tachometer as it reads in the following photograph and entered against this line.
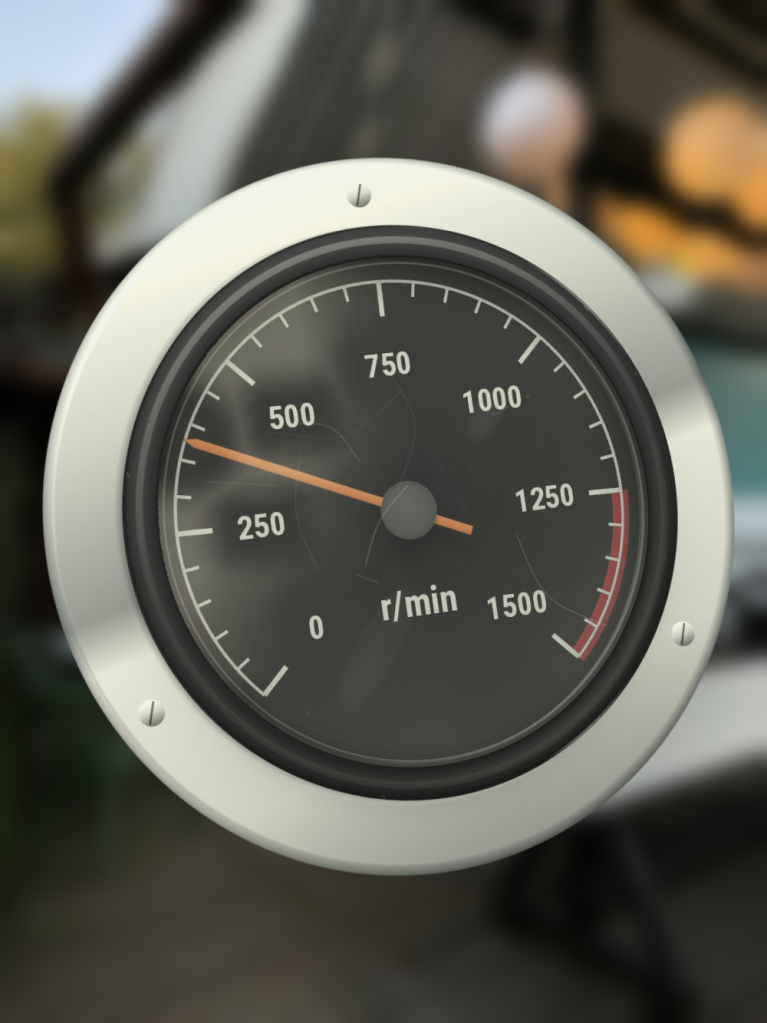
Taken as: 375 rpm
